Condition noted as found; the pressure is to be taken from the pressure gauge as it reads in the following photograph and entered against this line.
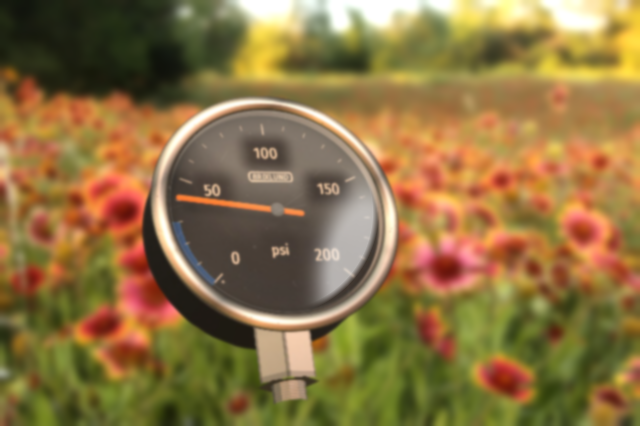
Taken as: 40 psi
